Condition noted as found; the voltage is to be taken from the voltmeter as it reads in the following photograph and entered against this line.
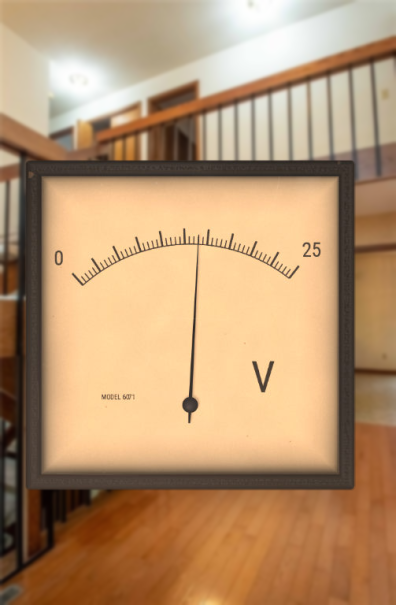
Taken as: 14 V
